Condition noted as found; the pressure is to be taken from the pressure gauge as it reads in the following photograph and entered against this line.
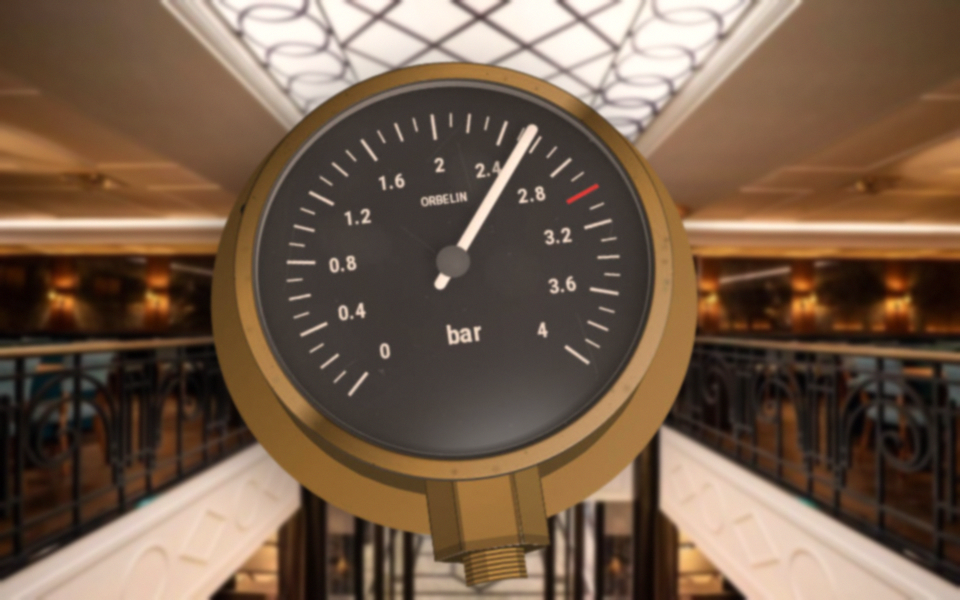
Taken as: 2.55 bar
